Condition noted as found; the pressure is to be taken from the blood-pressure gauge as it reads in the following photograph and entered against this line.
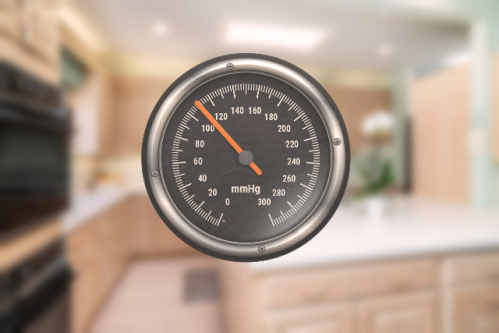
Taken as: 110 mmHg
